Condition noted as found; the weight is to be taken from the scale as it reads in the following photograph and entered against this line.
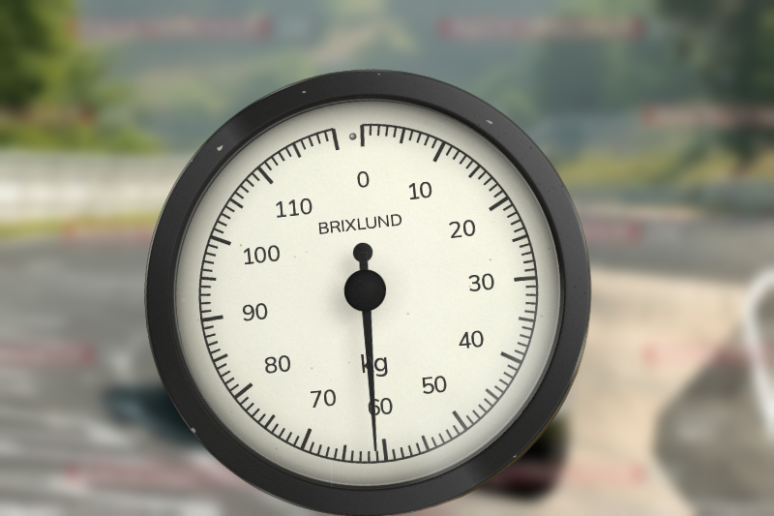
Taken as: 61 kg
